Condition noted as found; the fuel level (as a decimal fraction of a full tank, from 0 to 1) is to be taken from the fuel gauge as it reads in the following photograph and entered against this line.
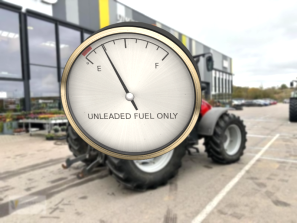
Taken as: 0.25
